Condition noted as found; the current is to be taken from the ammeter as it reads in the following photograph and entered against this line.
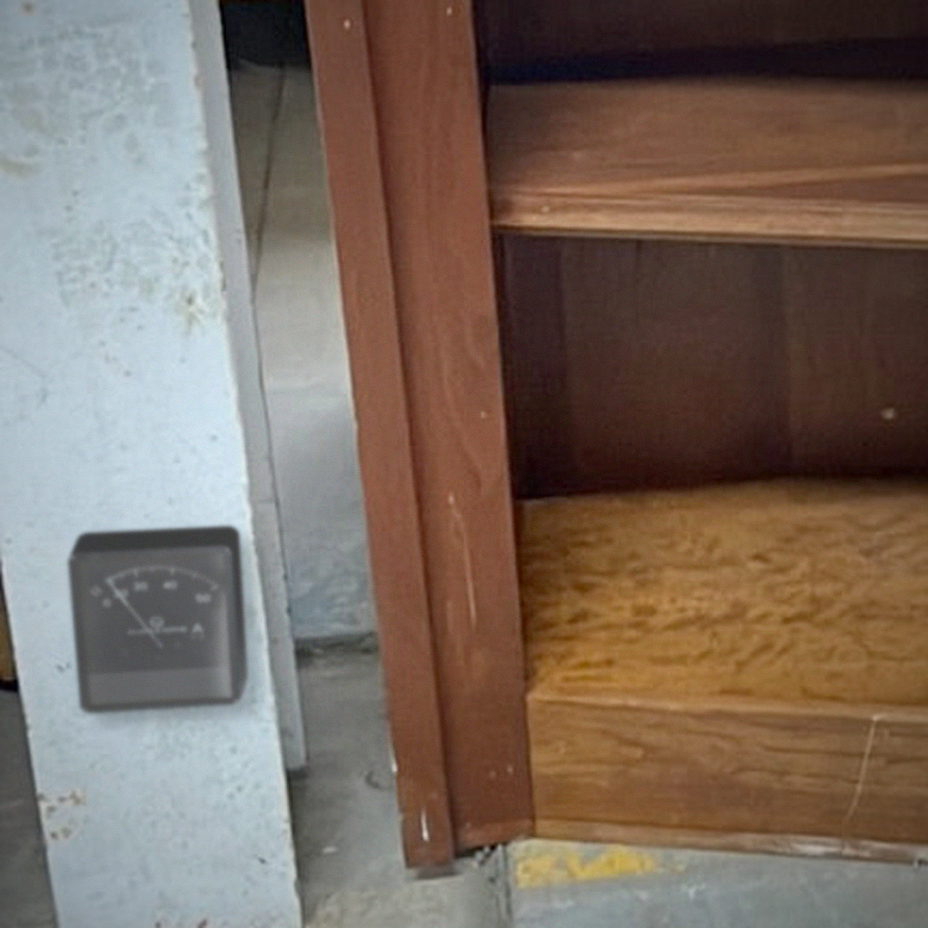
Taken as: 20 A
